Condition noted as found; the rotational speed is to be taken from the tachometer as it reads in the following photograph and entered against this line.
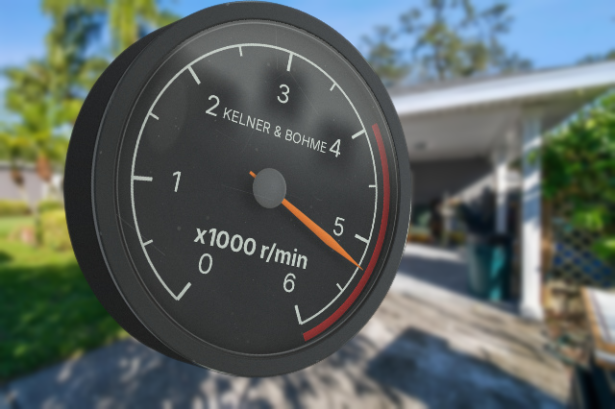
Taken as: 5250 rpm
